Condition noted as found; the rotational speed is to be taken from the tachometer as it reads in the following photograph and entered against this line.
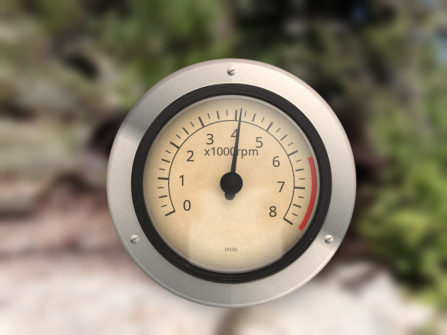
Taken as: 4125 rpm
